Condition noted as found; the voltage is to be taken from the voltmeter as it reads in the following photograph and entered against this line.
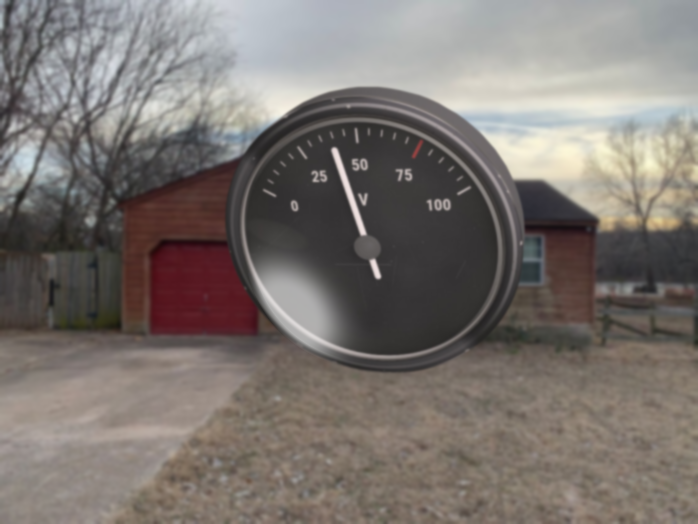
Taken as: 40 V
